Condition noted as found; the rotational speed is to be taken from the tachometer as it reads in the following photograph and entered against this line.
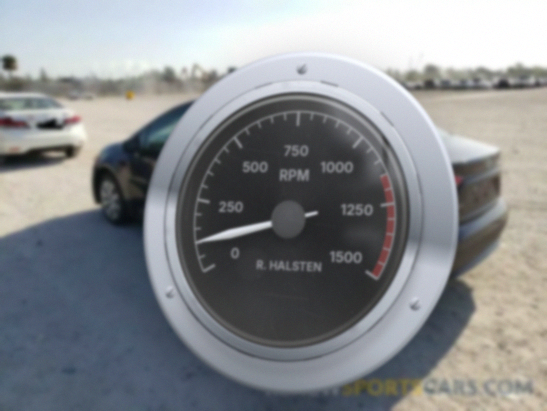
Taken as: 100 rpm
